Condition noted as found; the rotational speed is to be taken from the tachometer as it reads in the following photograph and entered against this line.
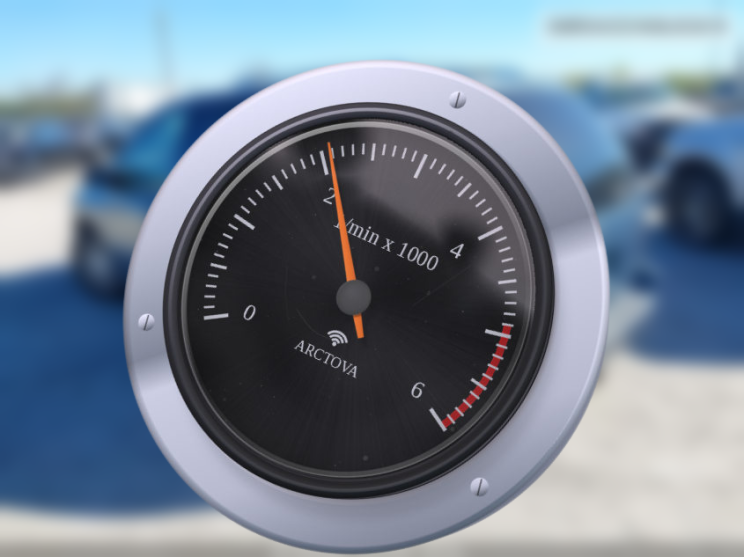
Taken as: 2100 rpm
